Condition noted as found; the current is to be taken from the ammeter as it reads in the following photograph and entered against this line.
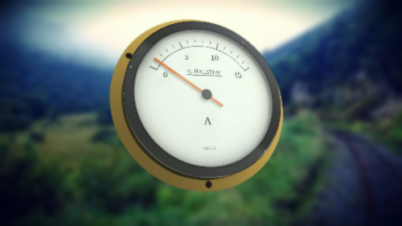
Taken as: 1 A
